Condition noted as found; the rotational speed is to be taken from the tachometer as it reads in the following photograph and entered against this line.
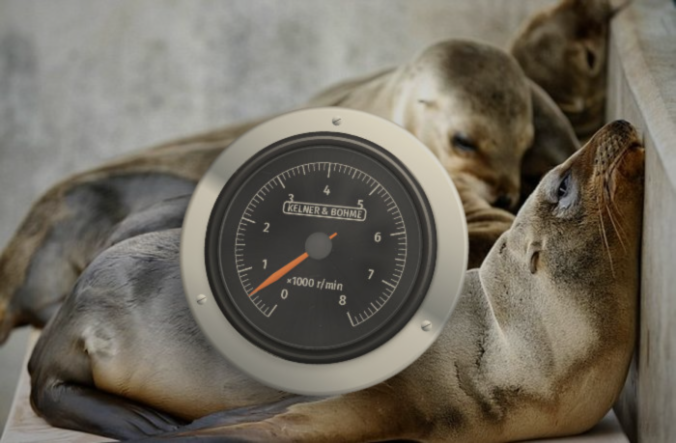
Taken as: 500 rpm
